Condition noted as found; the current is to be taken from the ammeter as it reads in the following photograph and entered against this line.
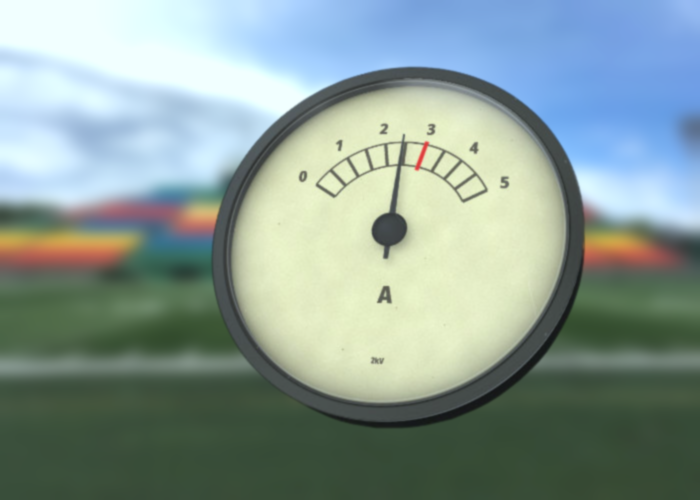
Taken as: 2.5 A
